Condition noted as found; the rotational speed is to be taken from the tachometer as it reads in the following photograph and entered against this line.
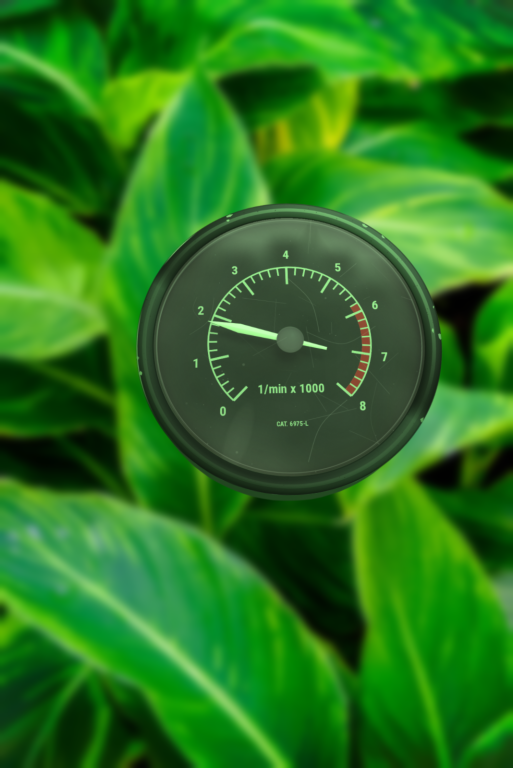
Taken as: 1800 rpm
